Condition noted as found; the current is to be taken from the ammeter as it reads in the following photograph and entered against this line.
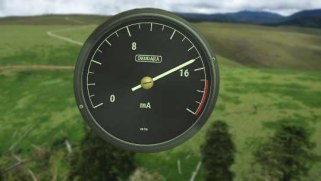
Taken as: 15 mA
